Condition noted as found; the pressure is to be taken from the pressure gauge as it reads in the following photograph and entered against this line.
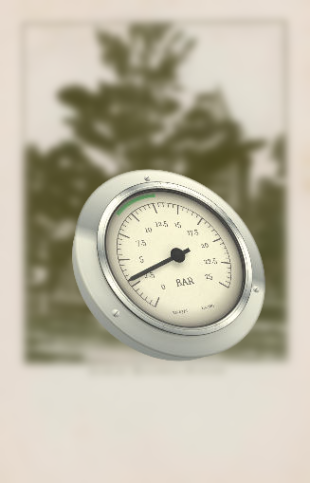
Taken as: 3 bar
